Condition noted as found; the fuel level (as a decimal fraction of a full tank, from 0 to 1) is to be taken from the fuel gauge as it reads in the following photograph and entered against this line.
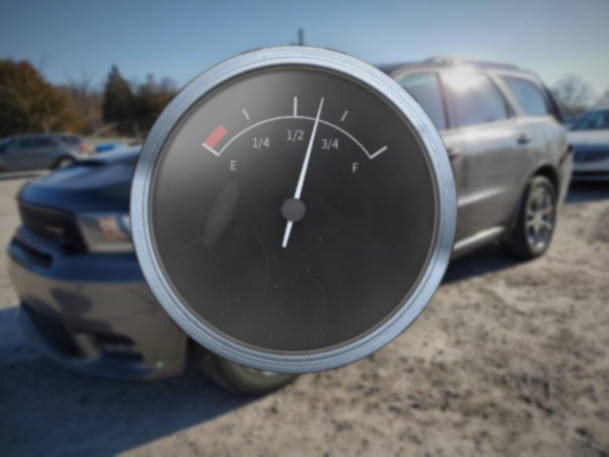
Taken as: 0.625
